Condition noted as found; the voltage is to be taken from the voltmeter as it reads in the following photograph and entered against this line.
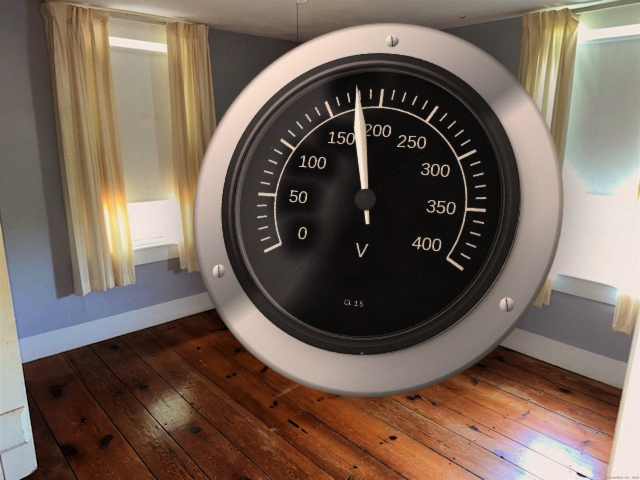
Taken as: 180 V
